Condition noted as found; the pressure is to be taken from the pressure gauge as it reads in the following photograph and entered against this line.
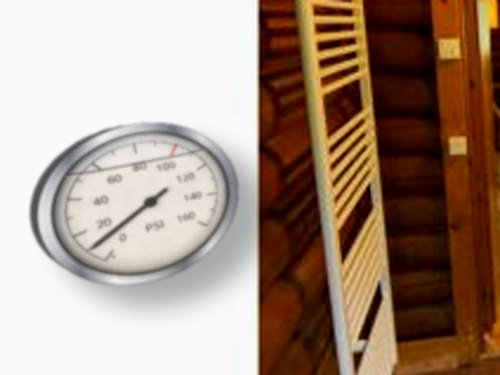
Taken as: 10 psi
